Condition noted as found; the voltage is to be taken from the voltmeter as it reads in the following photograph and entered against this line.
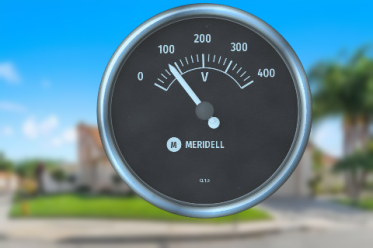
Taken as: 80 V
